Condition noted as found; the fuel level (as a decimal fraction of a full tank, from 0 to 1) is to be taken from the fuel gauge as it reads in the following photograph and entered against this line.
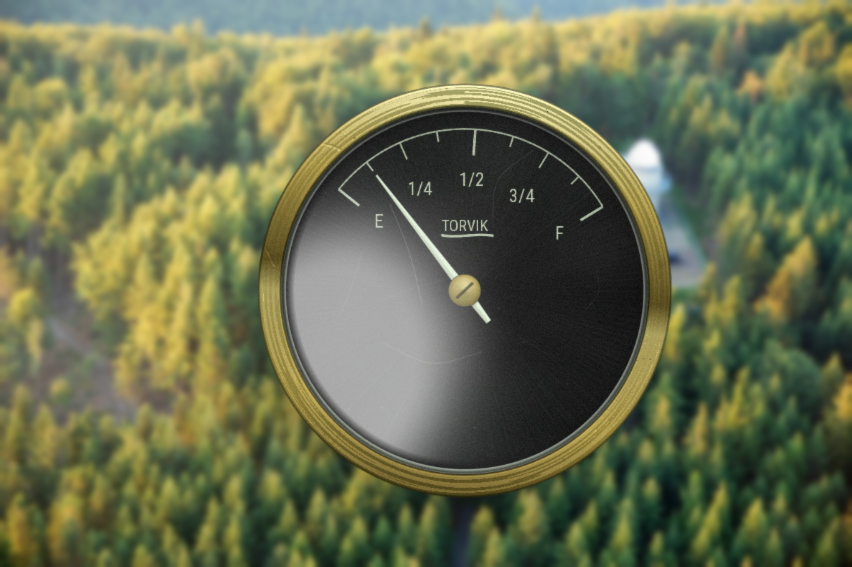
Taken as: 0.125
